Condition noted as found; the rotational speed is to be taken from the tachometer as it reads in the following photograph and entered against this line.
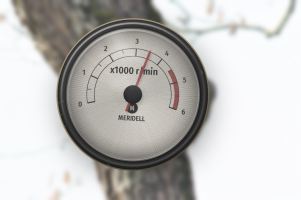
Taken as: 3500 rpm
